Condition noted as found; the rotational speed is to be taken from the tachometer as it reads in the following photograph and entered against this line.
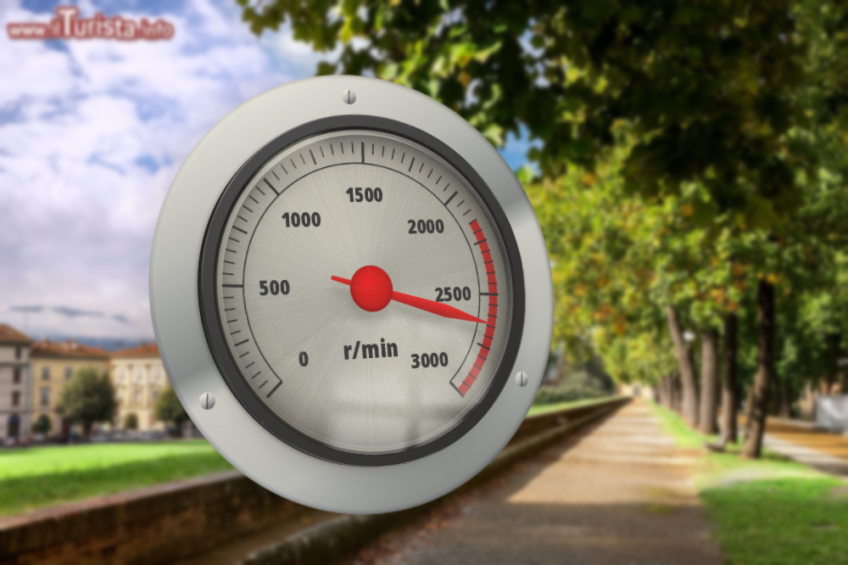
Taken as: 2650 rpm
